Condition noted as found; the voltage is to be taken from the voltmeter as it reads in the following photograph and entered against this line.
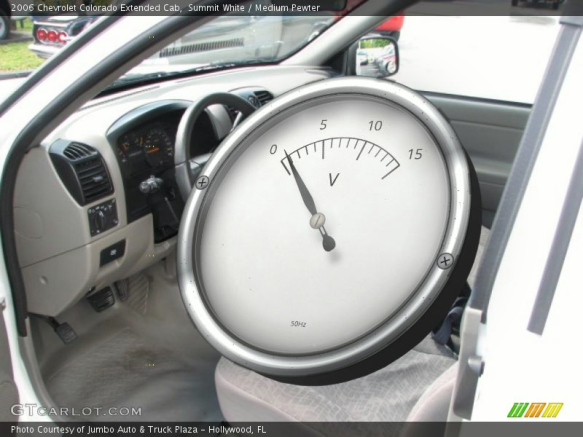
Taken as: 1 V
